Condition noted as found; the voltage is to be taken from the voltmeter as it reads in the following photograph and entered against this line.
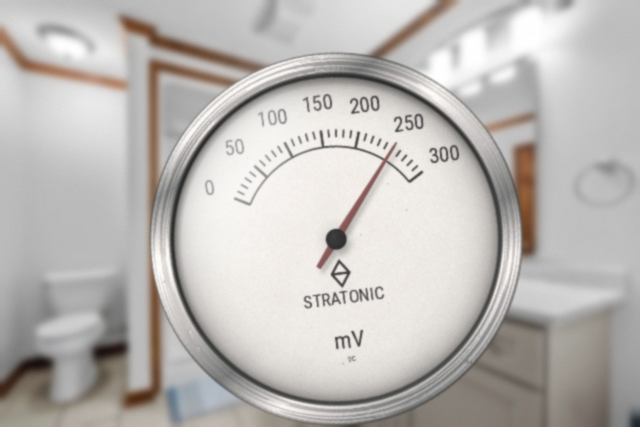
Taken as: 250 mV
